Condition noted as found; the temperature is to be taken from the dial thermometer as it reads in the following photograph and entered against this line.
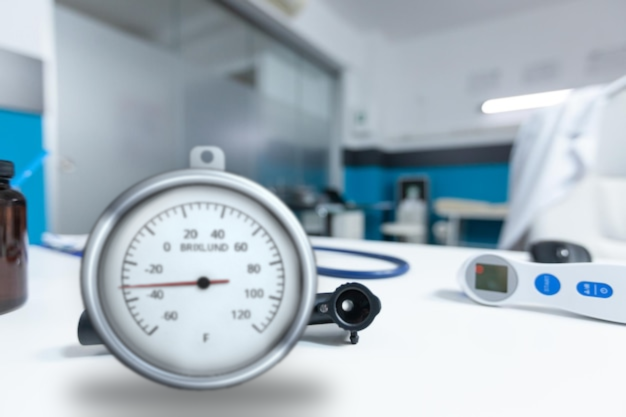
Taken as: -32 °F
